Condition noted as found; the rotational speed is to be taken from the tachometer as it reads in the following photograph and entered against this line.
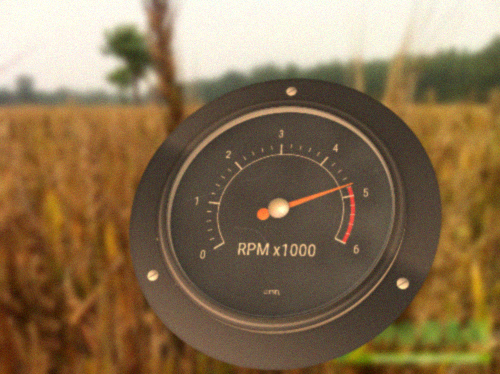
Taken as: 4800 rpm
